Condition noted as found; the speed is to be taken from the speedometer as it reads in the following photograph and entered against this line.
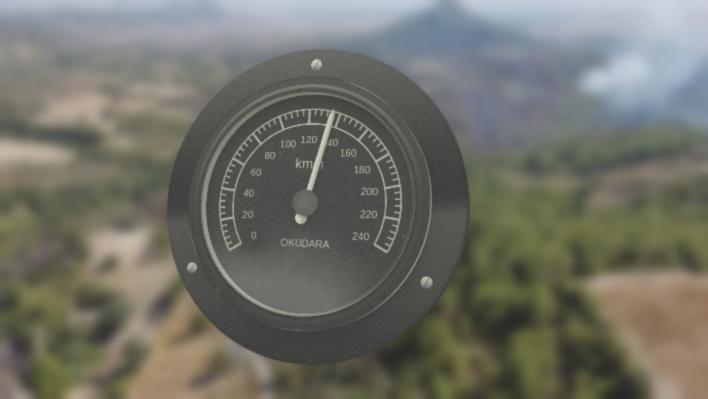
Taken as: 136 km/h
